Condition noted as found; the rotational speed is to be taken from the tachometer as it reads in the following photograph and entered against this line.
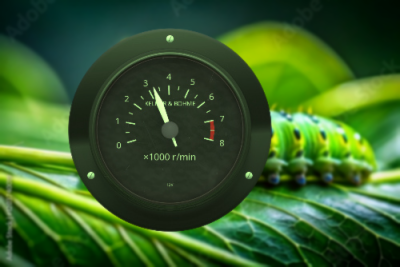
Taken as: 3250 rpm
